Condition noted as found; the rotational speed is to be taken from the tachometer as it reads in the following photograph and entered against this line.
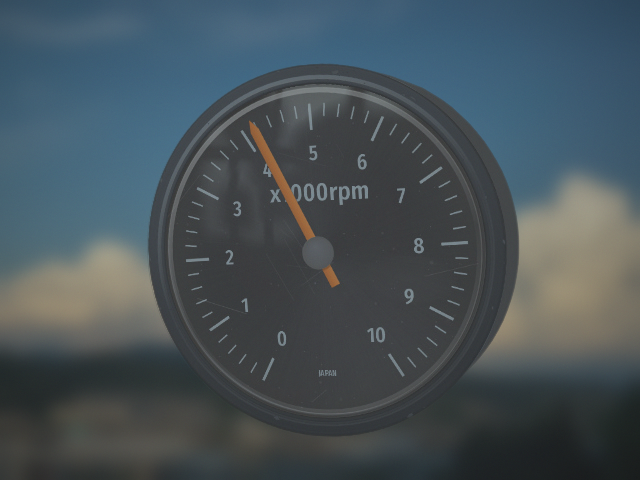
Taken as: 4200 rpm
